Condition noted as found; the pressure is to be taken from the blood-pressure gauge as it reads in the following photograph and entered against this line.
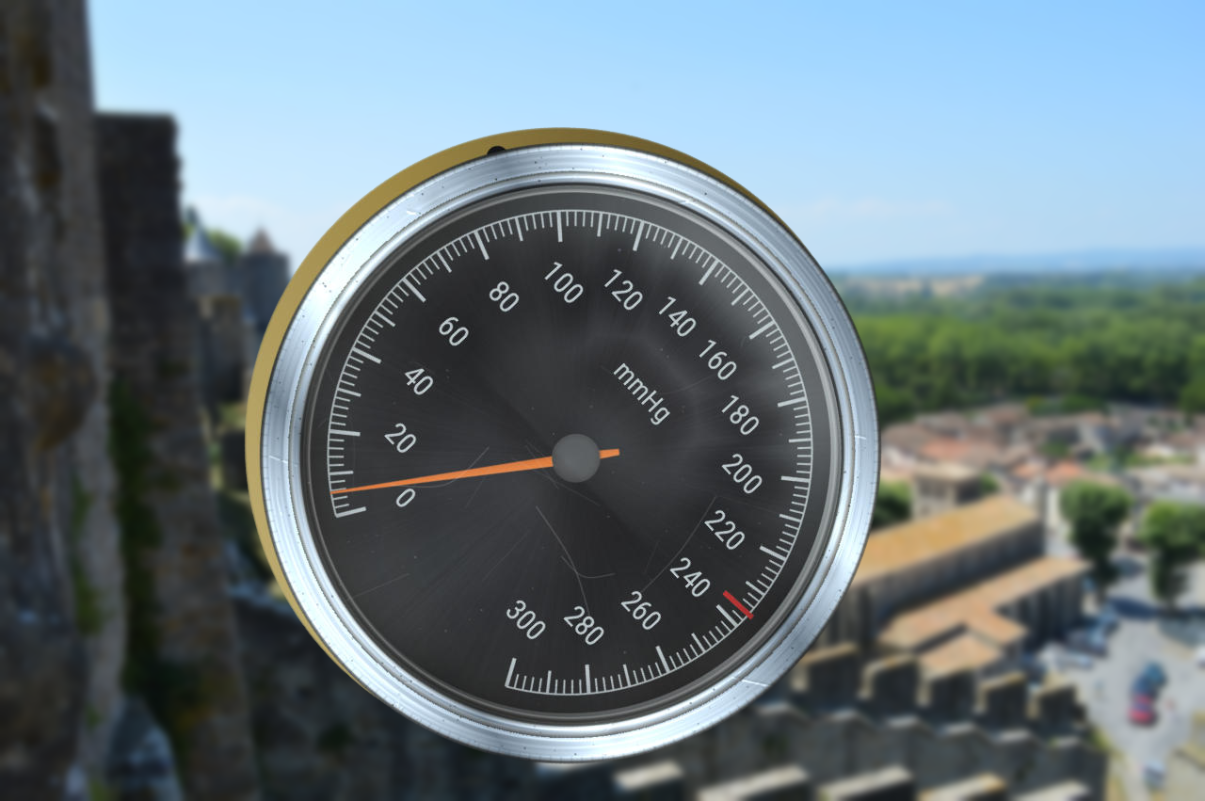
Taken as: 6 mmHg
